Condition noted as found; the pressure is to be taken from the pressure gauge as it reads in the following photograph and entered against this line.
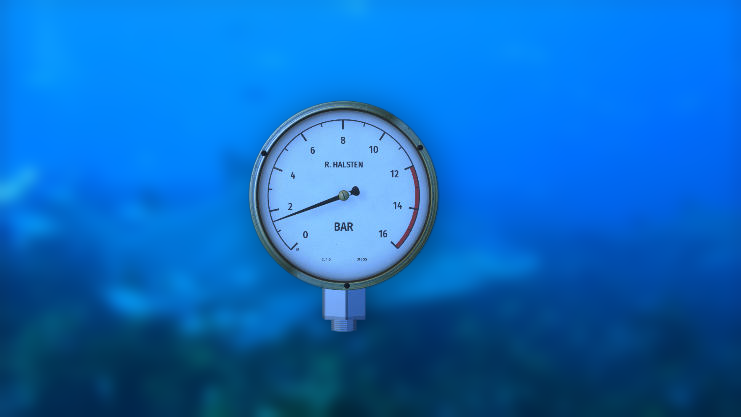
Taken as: 1.5 bar
